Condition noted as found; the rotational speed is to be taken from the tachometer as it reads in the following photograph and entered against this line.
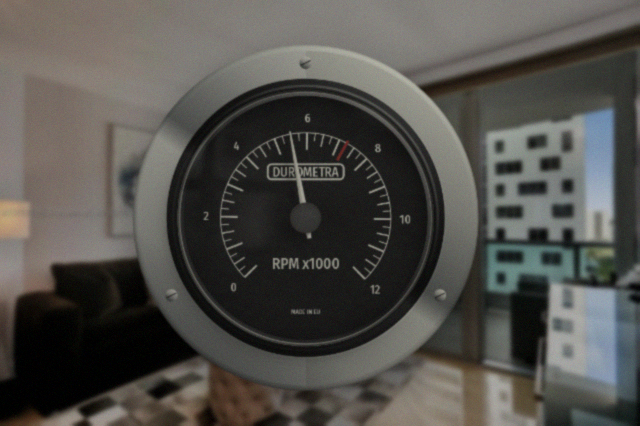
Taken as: 5500 rpm
